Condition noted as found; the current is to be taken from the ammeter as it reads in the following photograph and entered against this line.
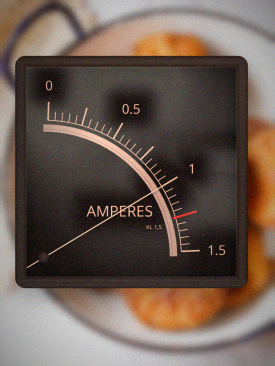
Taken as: 1 A
